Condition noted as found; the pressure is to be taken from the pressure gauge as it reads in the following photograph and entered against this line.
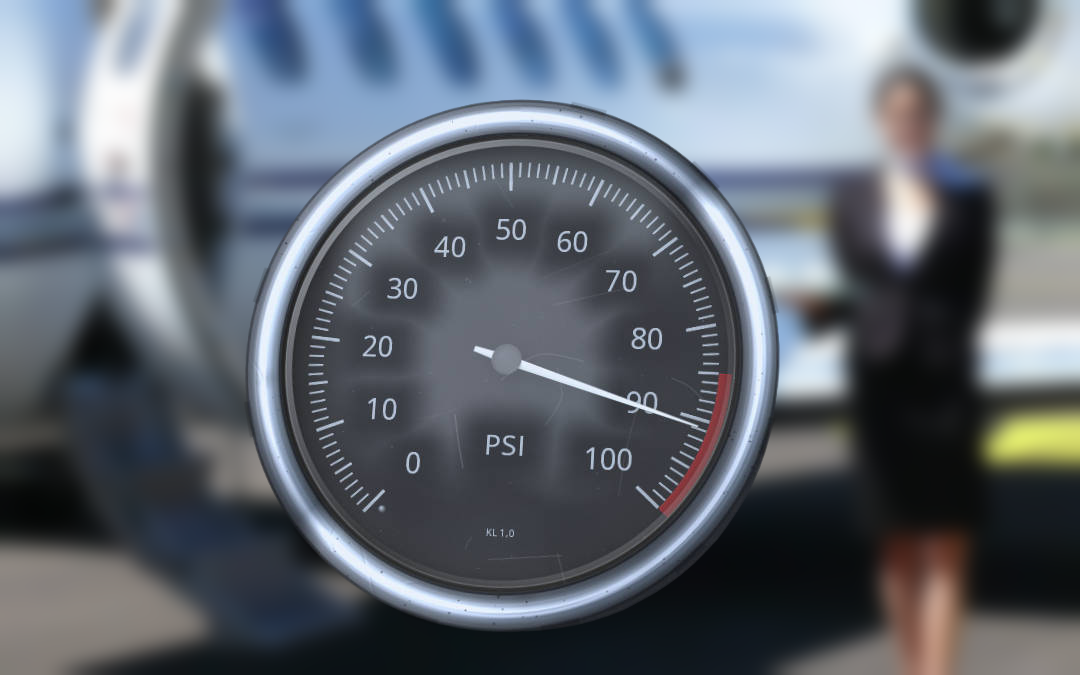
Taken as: 91 psi
